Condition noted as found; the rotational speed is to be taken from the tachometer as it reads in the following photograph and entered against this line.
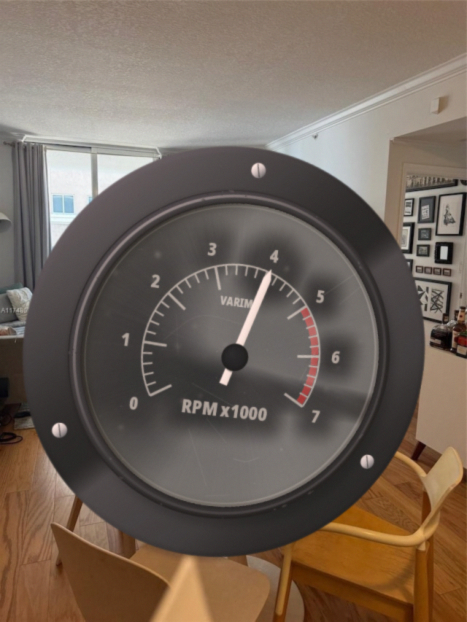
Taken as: 4000 rpm
